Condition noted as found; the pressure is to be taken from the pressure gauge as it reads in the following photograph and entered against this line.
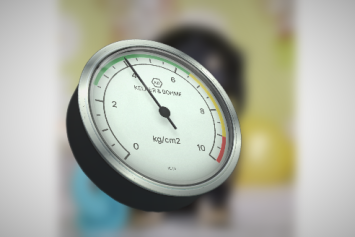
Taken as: 4 kg/cm²
